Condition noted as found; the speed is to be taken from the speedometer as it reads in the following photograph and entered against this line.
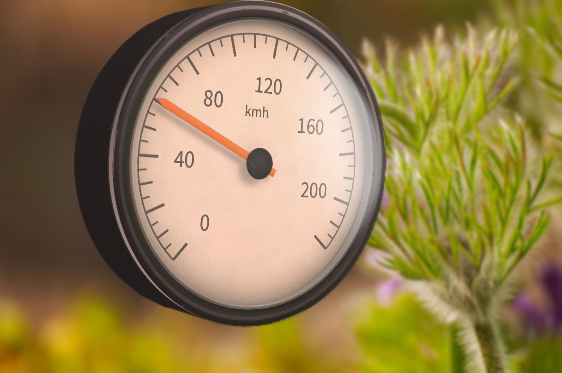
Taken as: 60 km/h
